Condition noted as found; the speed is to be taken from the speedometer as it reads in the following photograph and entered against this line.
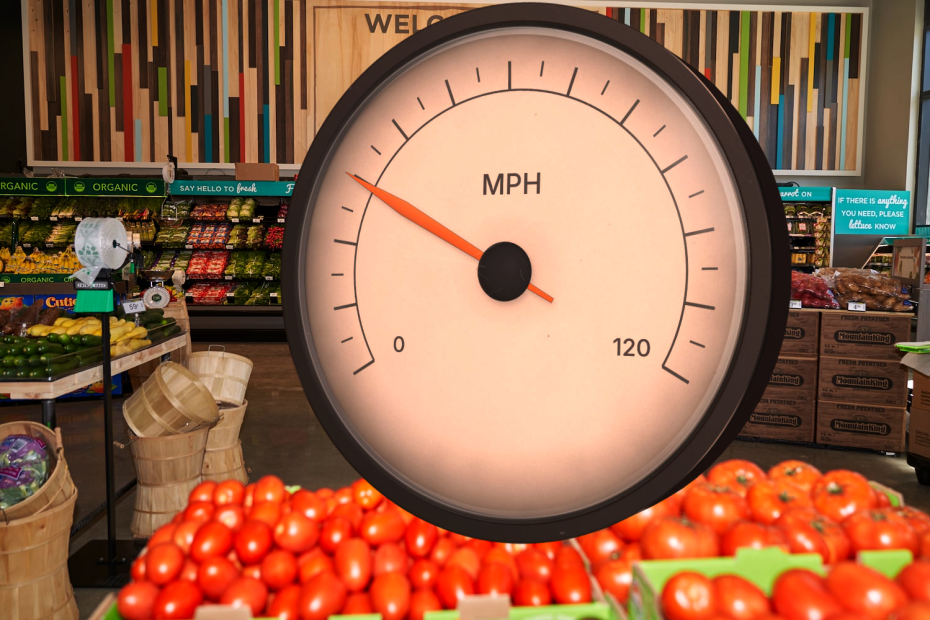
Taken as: 30 mph
